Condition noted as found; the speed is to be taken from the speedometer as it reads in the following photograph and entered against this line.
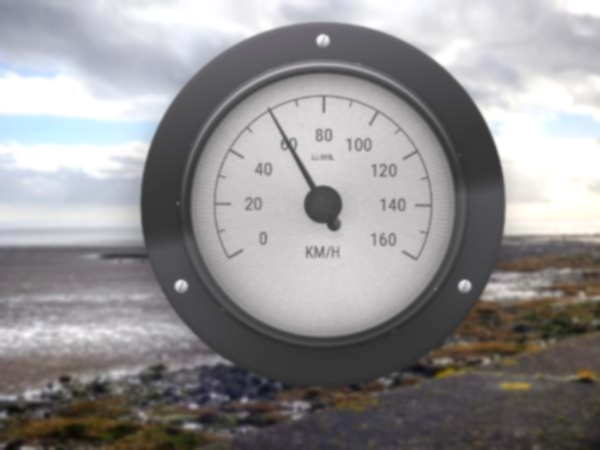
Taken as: 60 km/h
